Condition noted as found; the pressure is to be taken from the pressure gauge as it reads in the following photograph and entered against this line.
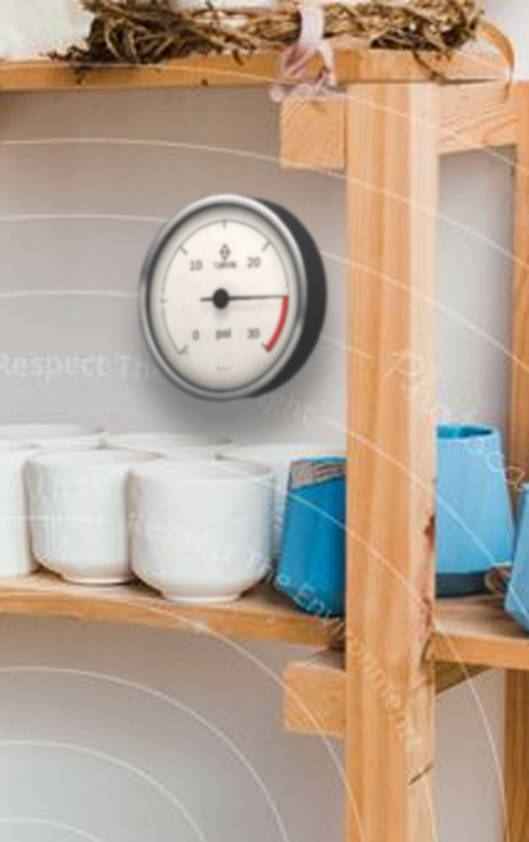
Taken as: 25 psi
